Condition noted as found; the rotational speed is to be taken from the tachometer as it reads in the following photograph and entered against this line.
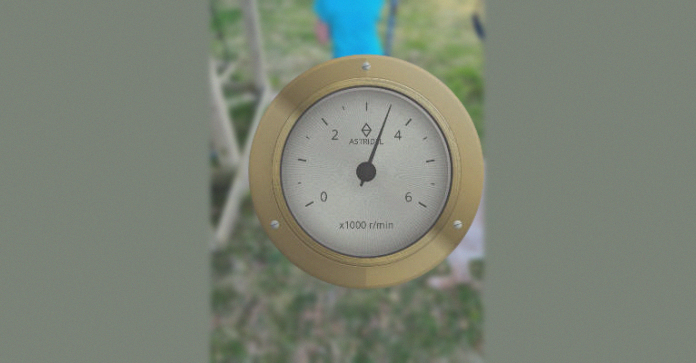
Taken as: 3500 rpm
